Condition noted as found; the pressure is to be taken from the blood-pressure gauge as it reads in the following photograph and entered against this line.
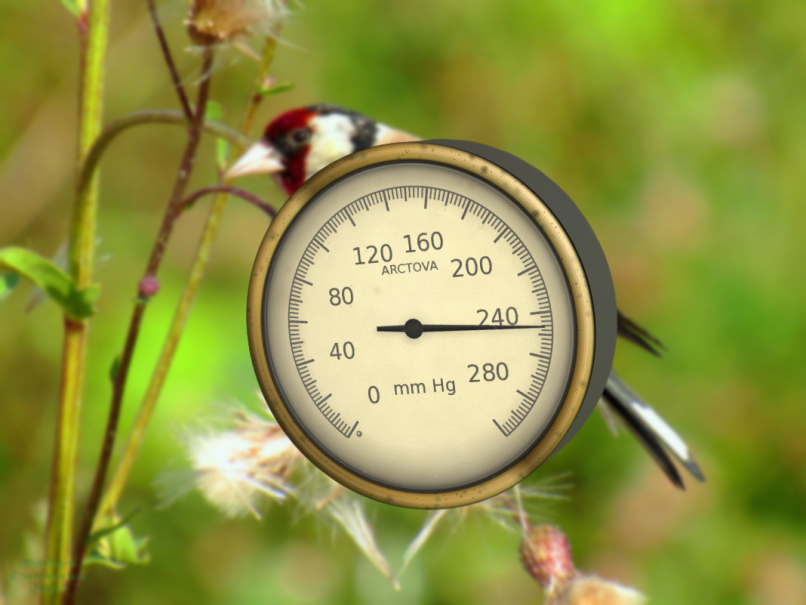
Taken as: 246 mmHg
